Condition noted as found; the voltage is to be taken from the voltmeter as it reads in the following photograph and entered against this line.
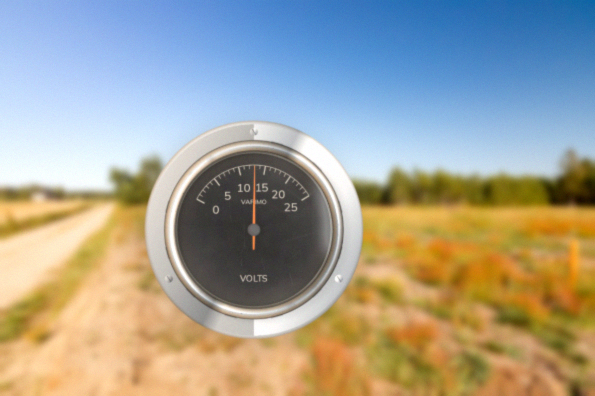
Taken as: 13 V
